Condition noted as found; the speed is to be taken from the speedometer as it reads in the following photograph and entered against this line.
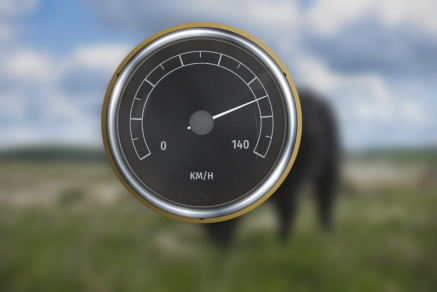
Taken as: 110 km/h
